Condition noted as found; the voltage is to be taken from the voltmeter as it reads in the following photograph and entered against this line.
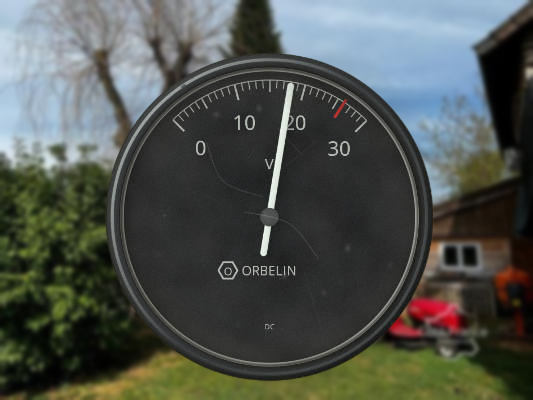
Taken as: 18 V
